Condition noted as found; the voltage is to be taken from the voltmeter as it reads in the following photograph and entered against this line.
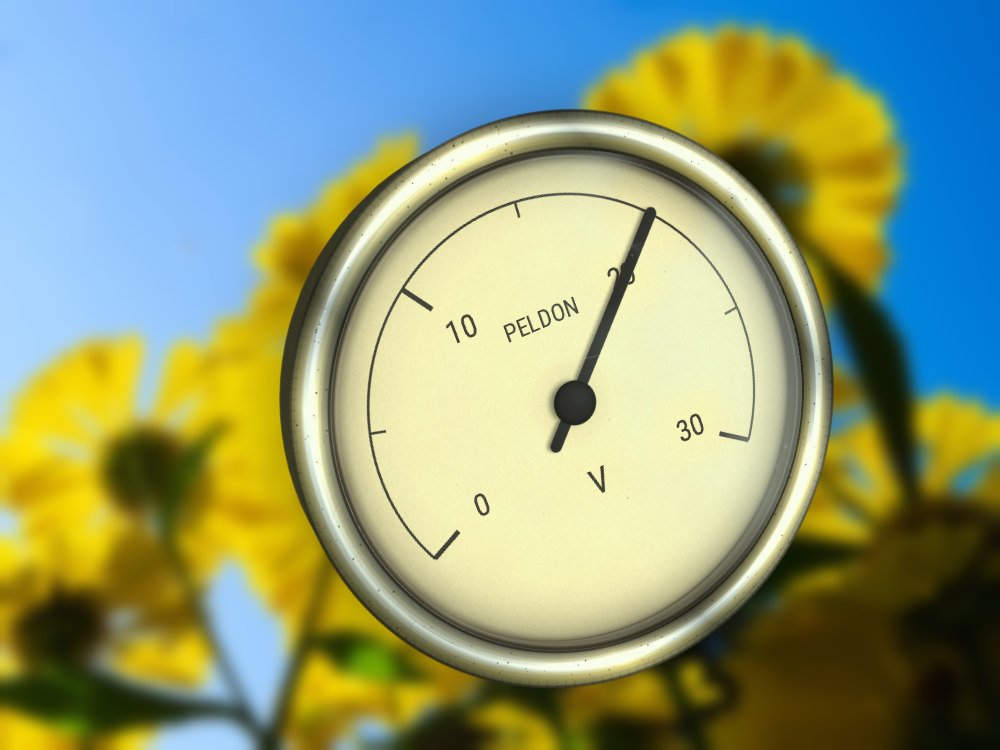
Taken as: 20 V
